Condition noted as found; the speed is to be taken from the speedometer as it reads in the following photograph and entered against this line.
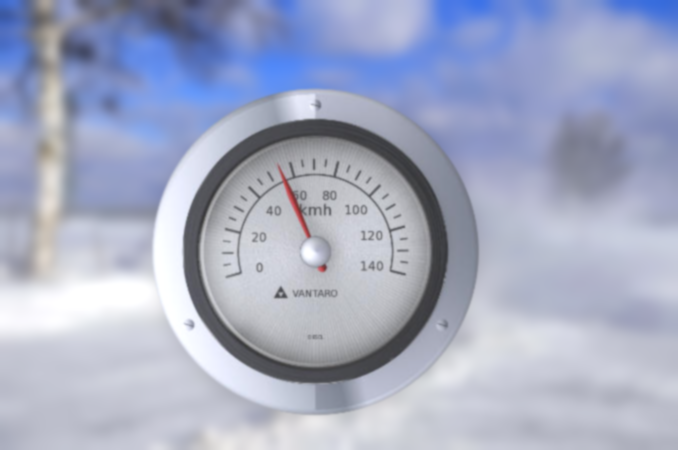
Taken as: 55 km/h
